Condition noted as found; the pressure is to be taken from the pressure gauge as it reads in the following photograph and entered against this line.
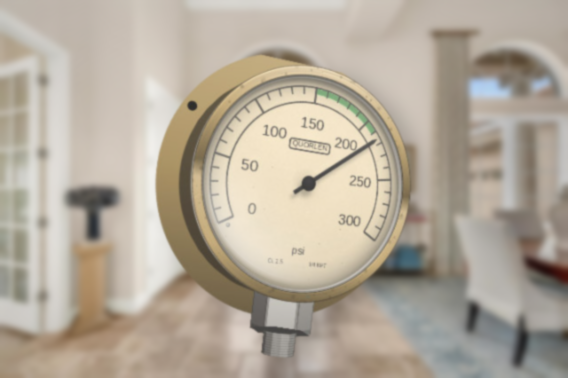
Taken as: 215 psi
